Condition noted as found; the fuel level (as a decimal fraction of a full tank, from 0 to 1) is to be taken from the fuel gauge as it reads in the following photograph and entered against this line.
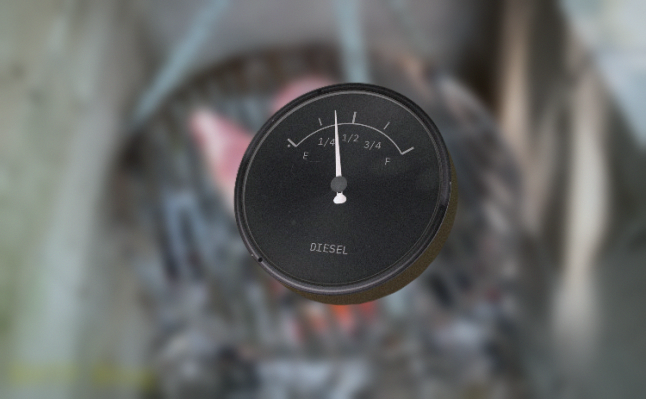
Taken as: 0.375
